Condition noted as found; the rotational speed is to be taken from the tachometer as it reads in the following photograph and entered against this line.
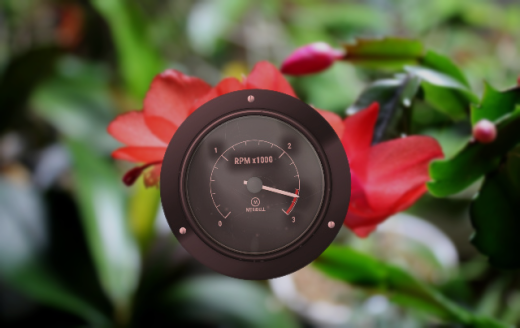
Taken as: 2700 rpm
